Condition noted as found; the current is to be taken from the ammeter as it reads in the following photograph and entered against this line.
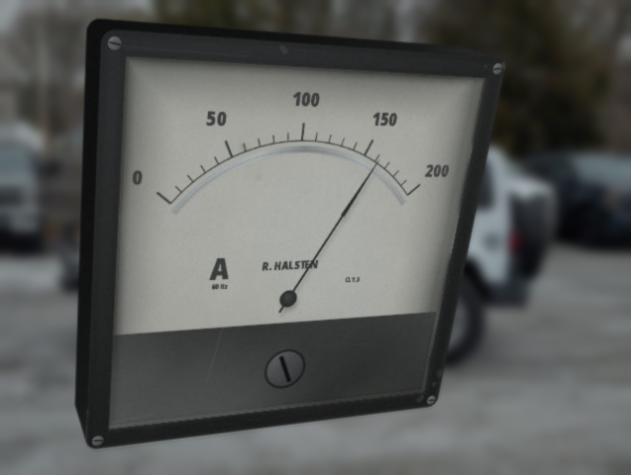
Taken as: 160 A
